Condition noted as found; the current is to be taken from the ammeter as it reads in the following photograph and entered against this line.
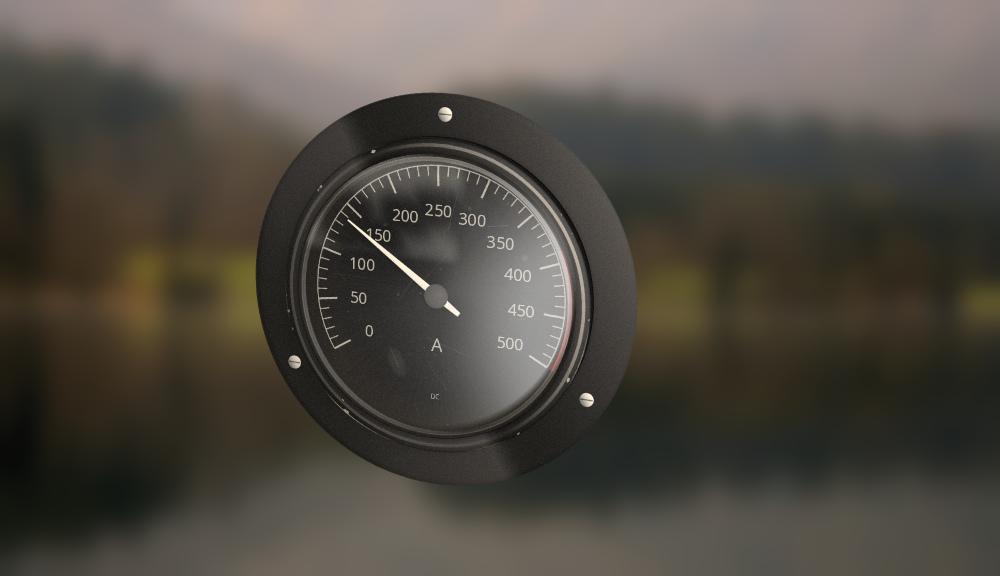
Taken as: 140 A
